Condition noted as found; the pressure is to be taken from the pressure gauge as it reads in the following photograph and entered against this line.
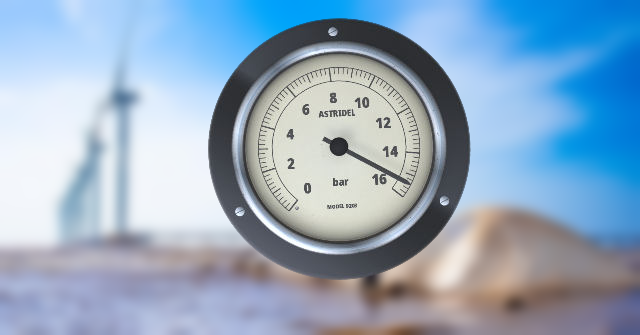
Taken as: 15.4 bar
